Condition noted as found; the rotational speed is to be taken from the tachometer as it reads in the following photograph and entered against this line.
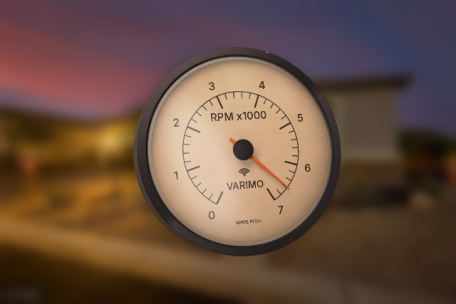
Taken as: 6600 rpm
